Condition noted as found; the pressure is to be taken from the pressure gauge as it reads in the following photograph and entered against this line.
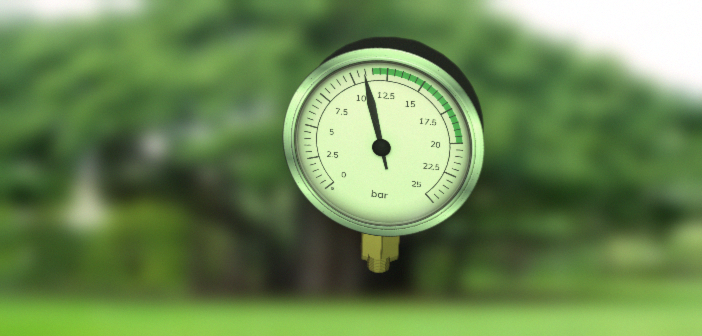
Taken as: 11 bar
